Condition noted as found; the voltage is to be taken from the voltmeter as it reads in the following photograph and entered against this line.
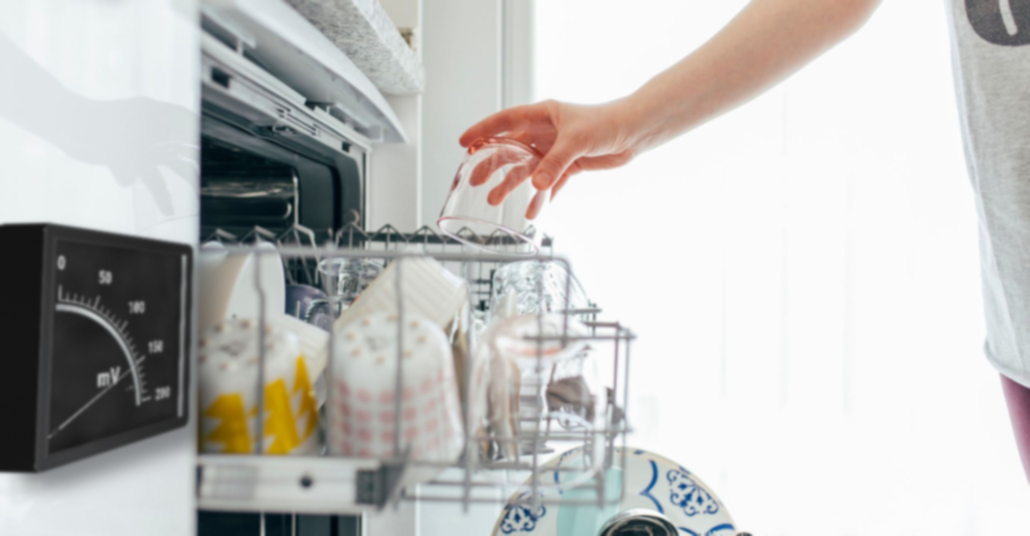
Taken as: 150 mV
